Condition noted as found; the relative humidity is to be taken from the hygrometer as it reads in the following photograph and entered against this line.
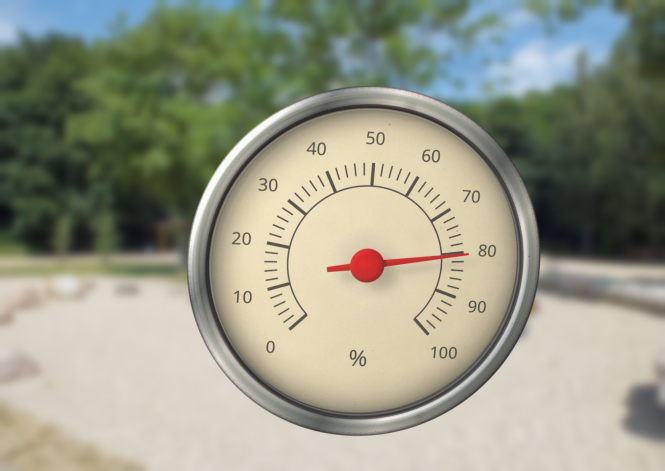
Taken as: 80 %
